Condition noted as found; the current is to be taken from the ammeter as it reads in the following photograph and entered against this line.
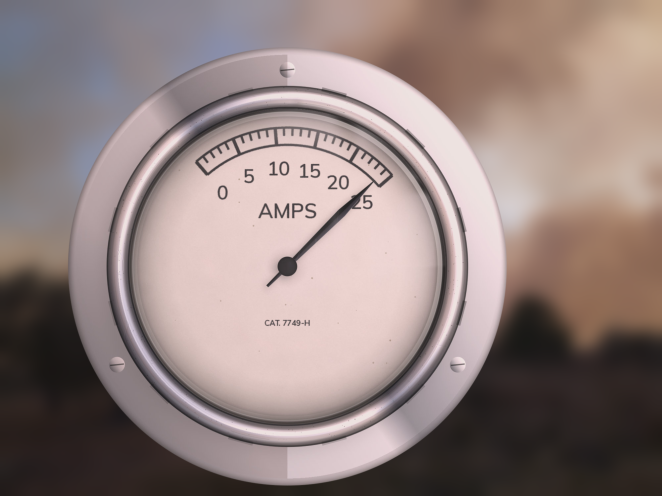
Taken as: 24 A
